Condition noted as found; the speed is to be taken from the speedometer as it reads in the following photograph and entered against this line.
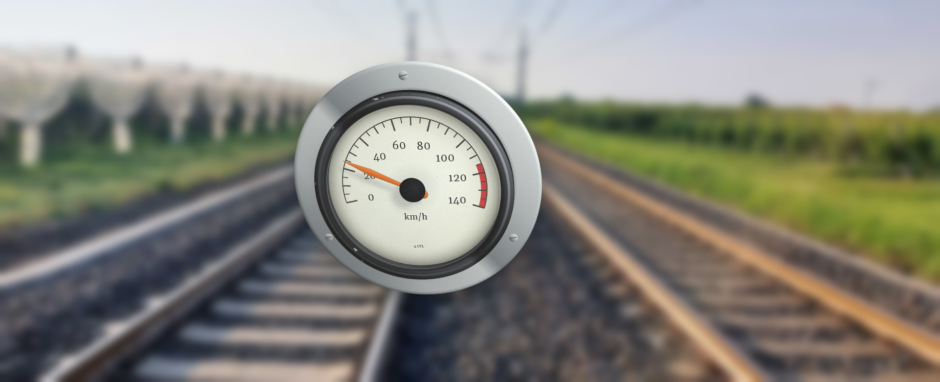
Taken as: 25 km/h
